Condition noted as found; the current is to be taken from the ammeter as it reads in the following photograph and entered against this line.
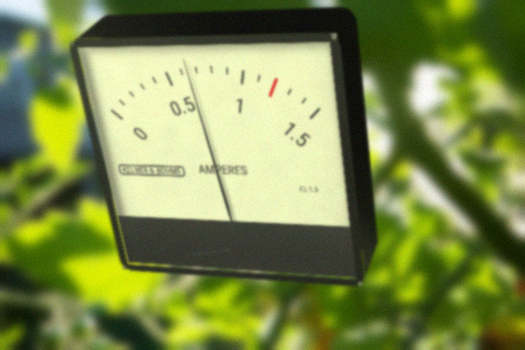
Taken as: 0.65 A
